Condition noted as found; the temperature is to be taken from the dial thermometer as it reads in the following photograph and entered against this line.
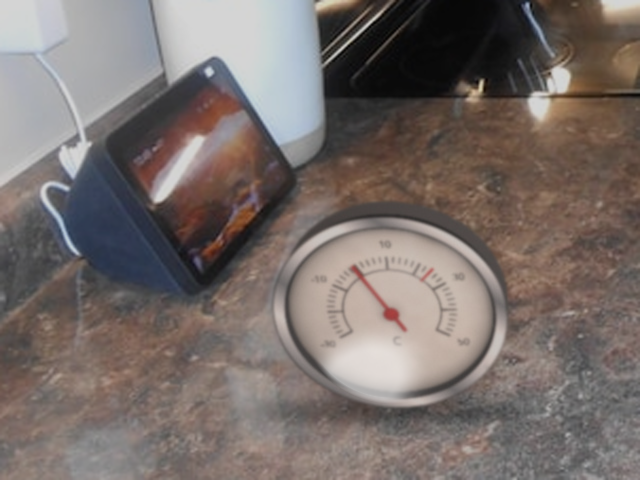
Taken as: 0 °C
